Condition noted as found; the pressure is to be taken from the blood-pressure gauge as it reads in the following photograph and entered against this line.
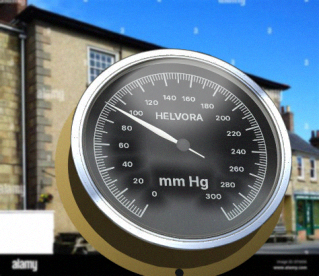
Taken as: 90 mmHg
